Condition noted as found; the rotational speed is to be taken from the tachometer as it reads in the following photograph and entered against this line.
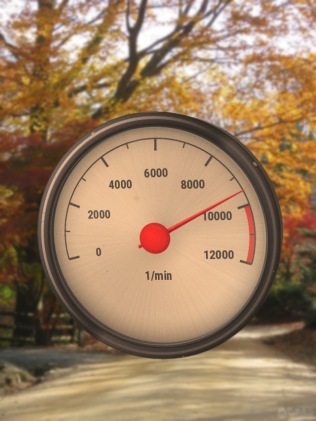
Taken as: 9500 rpm
